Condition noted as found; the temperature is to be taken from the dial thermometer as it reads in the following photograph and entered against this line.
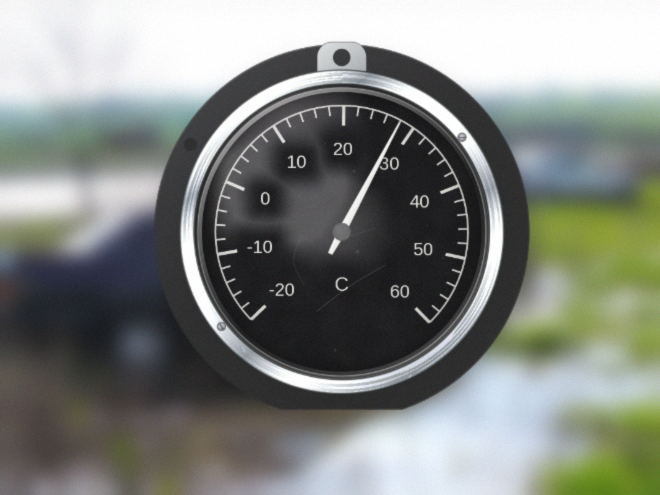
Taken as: 28 °C
